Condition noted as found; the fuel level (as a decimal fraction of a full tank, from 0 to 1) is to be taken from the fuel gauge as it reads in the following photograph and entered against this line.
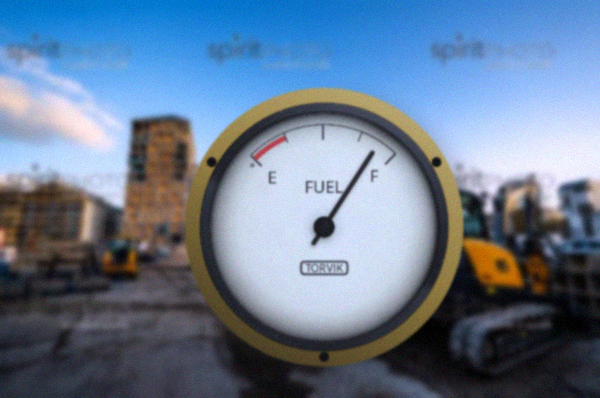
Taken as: 0.875
